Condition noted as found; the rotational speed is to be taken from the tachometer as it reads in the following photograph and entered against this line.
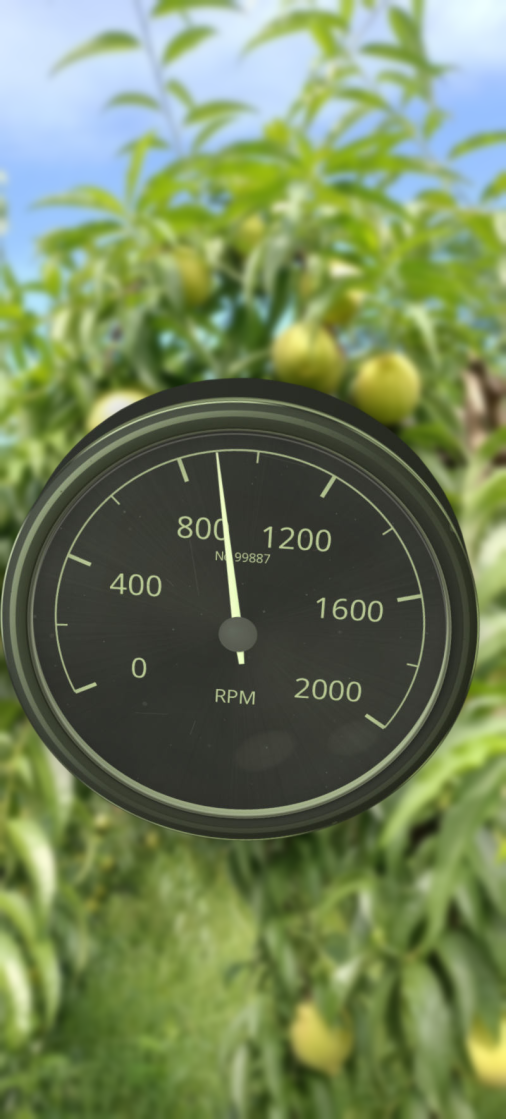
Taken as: 900 rpm
